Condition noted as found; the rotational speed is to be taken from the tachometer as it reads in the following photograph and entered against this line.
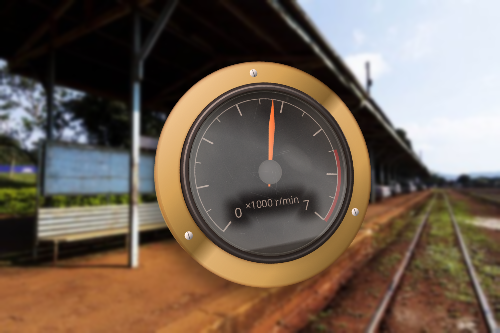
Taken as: 3750 rpm
